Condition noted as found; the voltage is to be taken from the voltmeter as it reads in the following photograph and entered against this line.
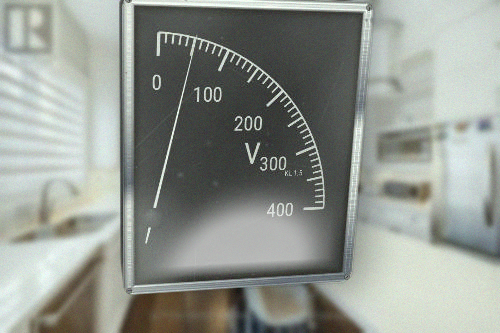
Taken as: 50 V
